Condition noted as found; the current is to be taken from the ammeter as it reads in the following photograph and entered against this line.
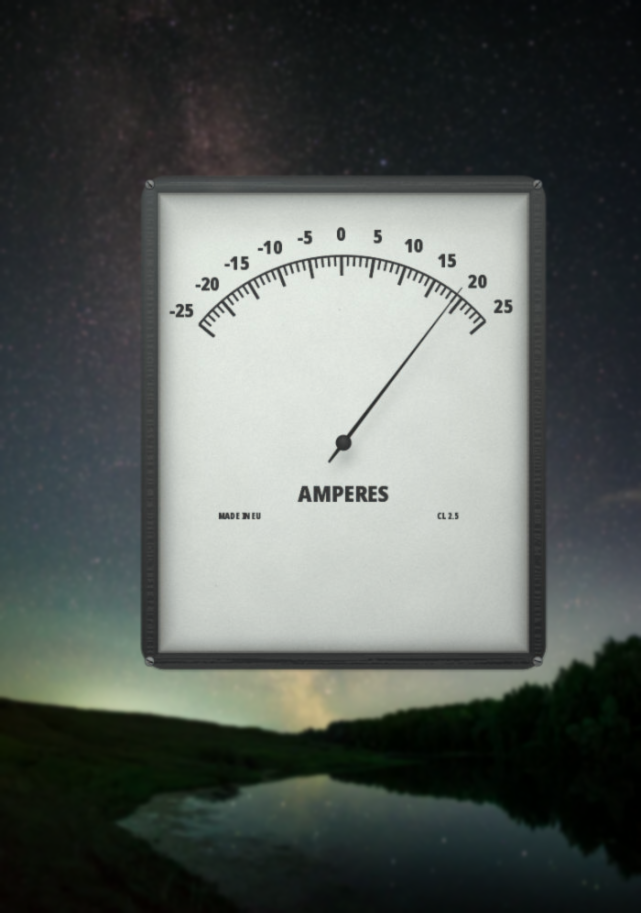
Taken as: 19 A
